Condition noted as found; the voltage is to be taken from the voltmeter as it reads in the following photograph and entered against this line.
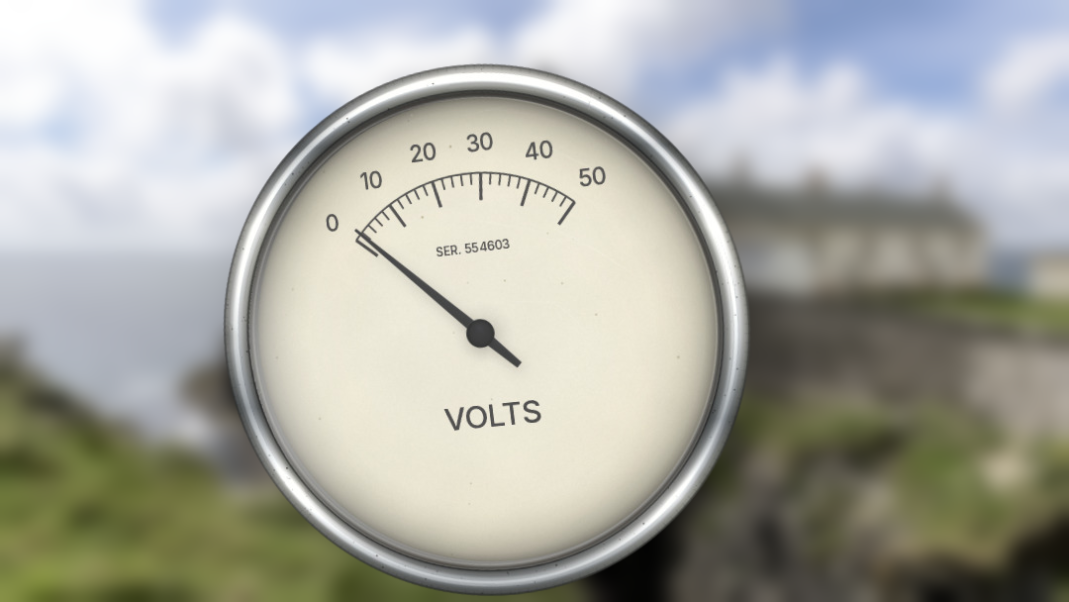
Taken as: 2 V
